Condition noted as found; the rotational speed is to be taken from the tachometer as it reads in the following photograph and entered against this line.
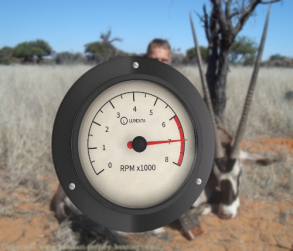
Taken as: 7000 rpm
